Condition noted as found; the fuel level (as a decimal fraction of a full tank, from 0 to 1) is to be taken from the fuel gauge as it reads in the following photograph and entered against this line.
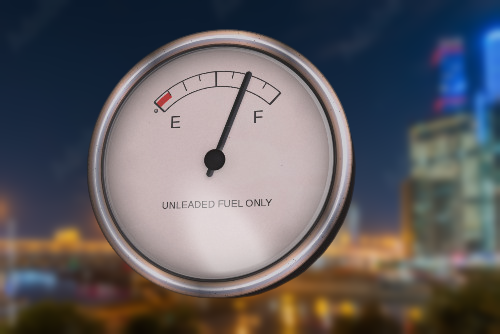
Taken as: 0.75
